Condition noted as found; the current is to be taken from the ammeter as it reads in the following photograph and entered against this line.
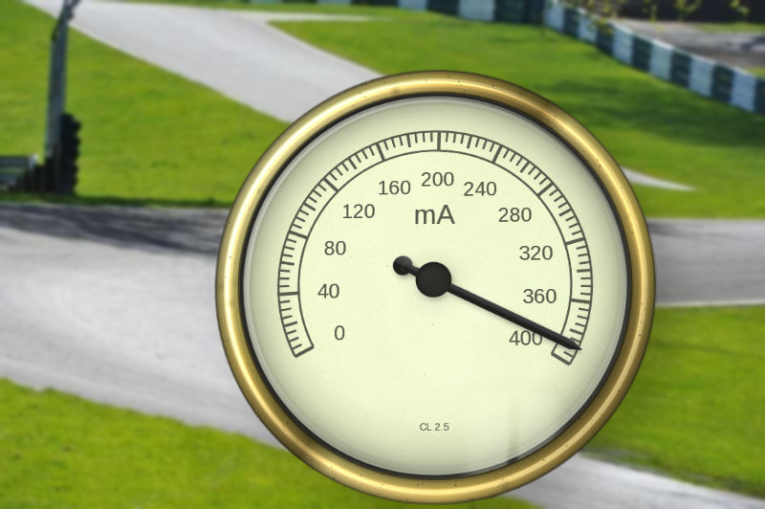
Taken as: 390 mA
